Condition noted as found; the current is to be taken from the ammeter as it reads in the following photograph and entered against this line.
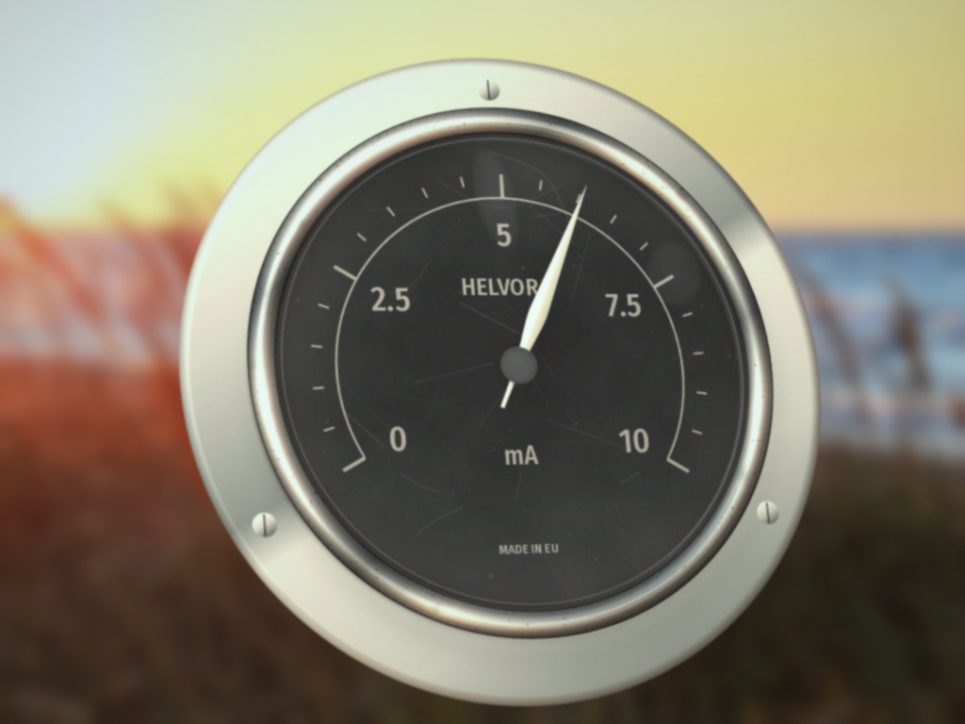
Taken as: 6 mA
